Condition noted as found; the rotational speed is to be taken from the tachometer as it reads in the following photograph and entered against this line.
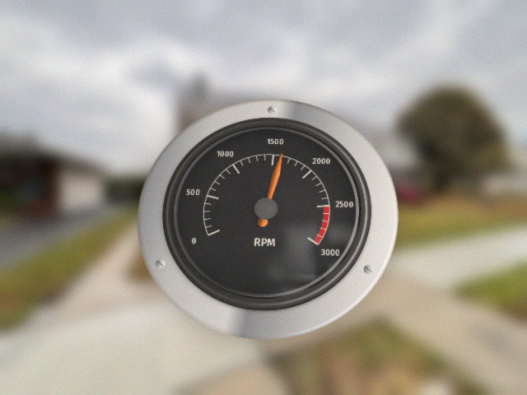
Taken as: 1600 rpm
